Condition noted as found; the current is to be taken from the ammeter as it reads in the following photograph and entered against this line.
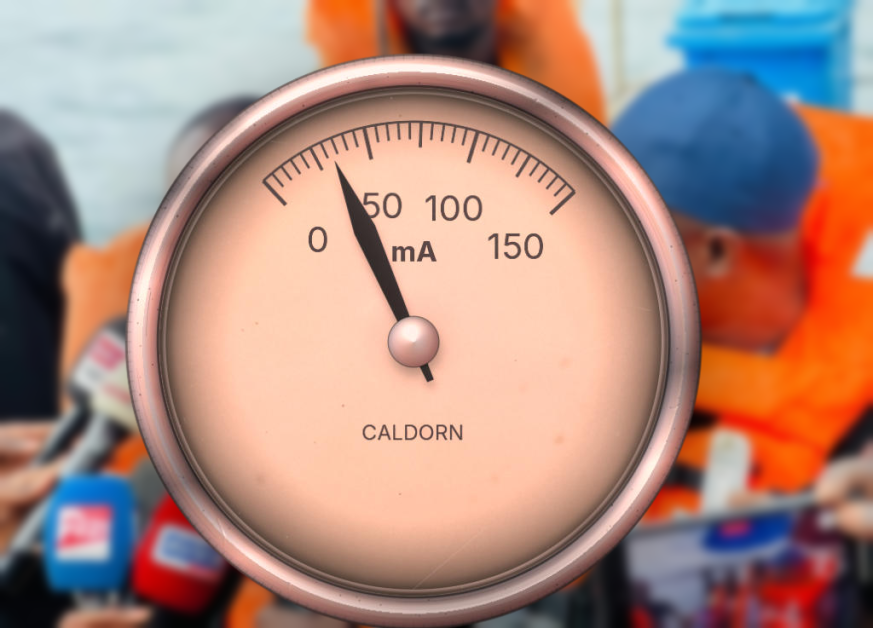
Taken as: 32.5 mA
